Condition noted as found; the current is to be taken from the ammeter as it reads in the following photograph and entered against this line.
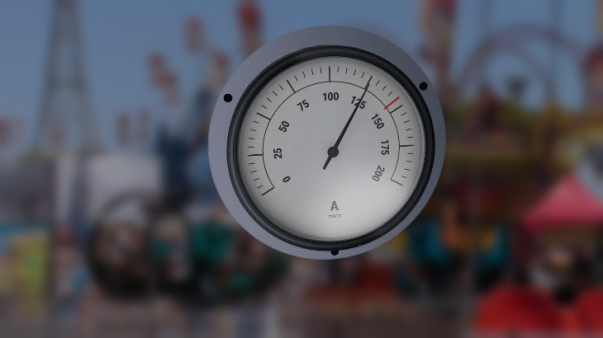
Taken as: 125 A
